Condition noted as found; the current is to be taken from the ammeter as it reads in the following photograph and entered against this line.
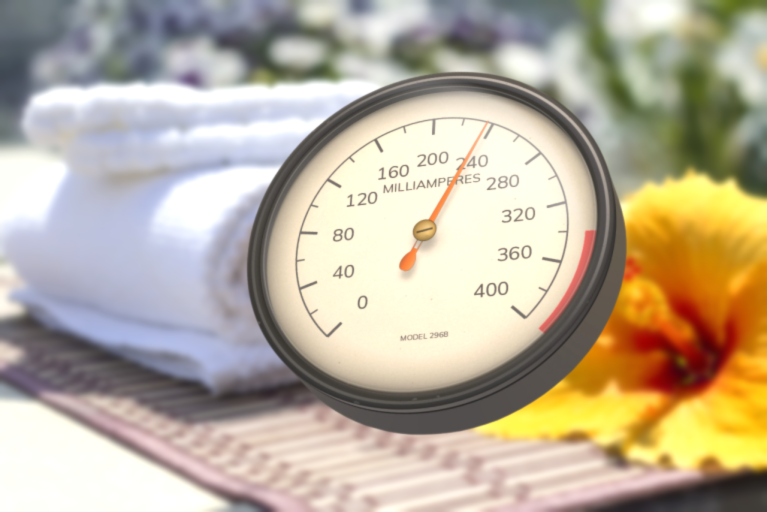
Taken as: 240 mA
